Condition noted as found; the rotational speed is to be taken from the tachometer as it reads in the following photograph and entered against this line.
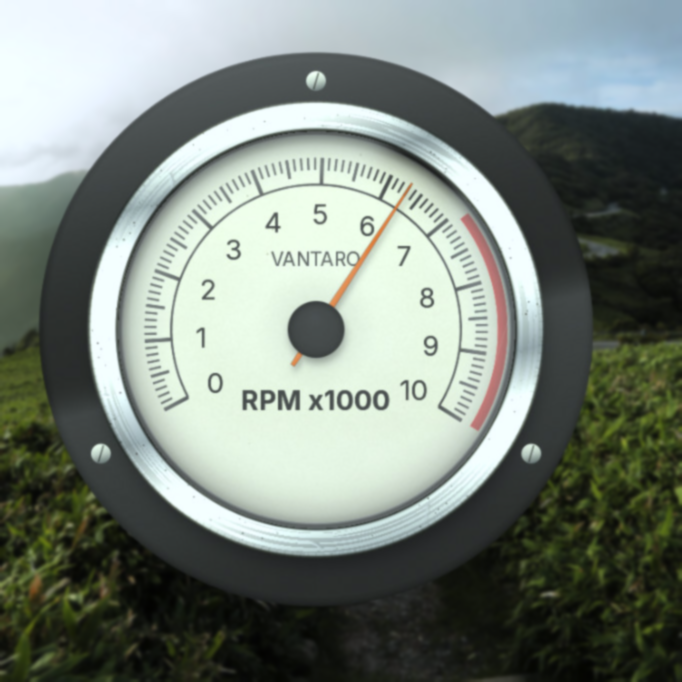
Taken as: 6300 rpm
